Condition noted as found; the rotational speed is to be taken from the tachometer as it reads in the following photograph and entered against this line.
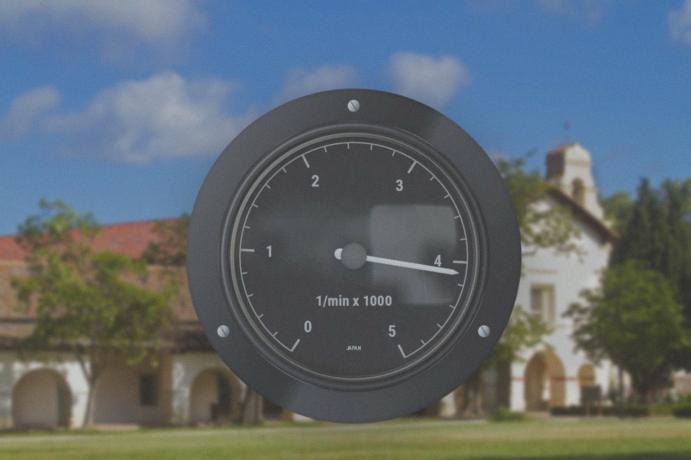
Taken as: 4100 rpm
